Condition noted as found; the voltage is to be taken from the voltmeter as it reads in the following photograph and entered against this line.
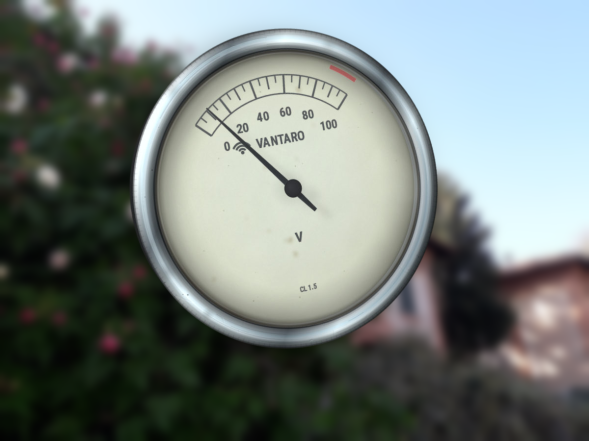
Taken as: 10 V
